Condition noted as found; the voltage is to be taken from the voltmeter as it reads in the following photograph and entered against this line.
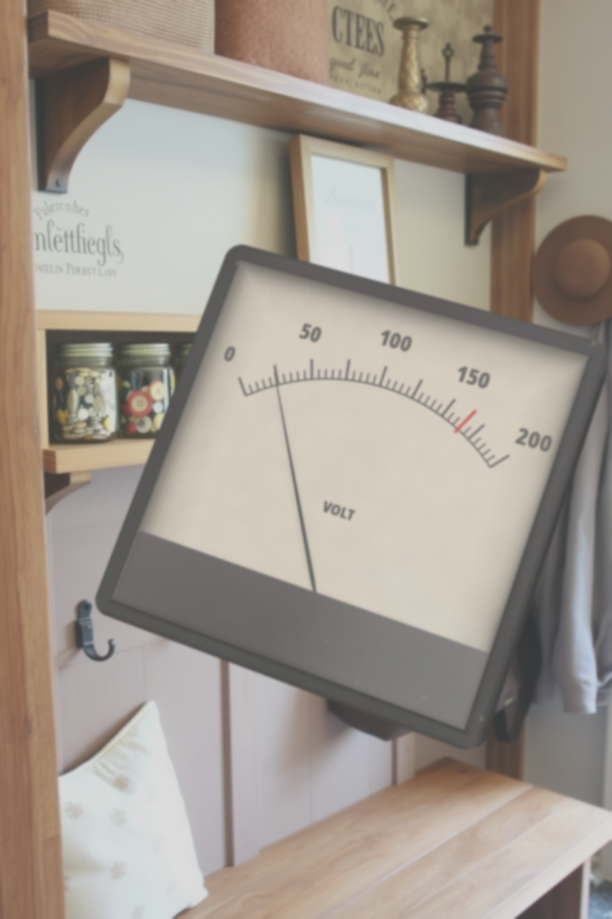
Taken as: 25 V
